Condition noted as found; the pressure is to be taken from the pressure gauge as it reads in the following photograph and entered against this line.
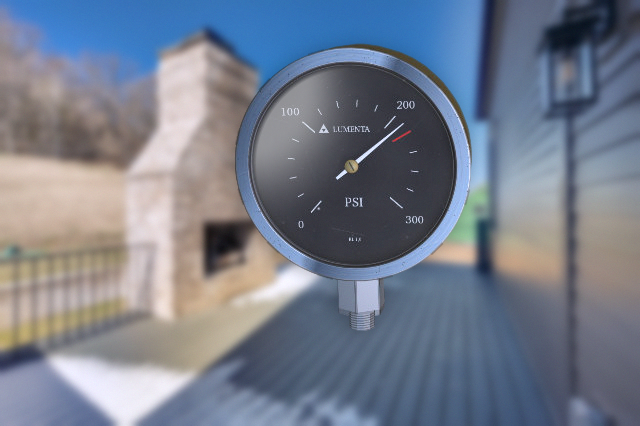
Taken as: 210 psi
